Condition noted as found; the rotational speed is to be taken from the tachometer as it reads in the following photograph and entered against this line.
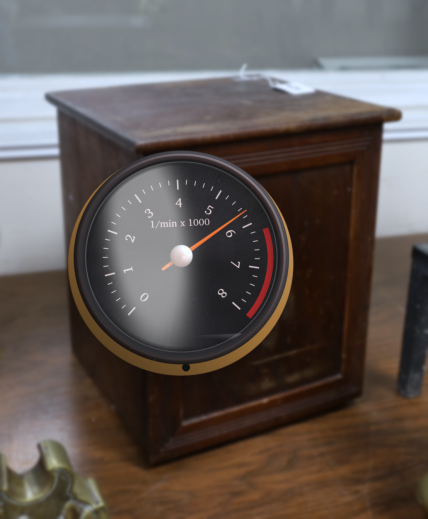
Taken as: 5700 rpm
